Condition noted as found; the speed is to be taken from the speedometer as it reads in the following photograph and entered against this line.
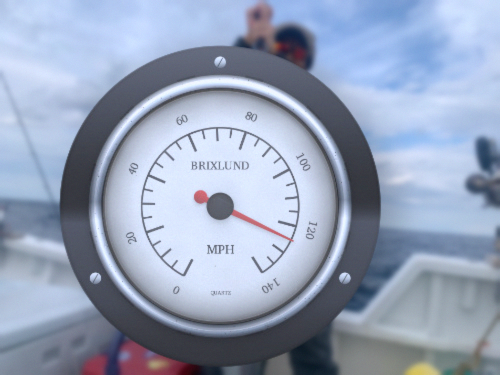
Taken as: 125 mph
